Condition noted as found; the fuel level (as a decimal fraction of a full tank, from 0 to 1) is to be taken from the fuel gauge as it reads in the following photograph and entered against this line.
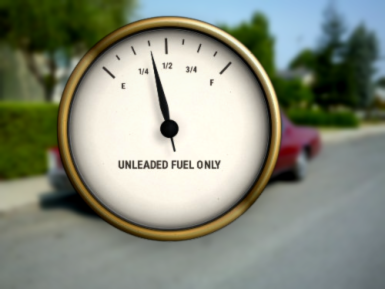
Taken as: 0.375
